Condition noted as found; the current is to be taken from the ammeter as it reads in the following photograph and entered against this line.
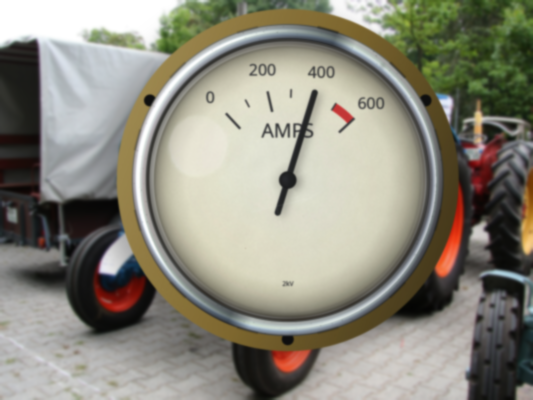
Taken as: 400 A
